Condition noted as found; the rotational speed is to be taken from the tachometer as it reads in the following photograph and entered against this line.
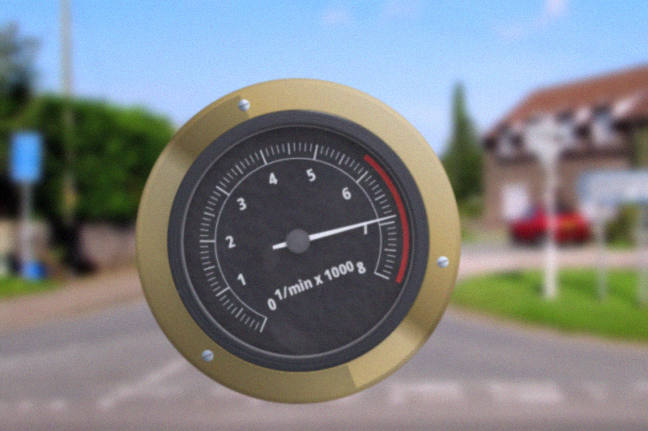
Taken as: 6900 rpm
